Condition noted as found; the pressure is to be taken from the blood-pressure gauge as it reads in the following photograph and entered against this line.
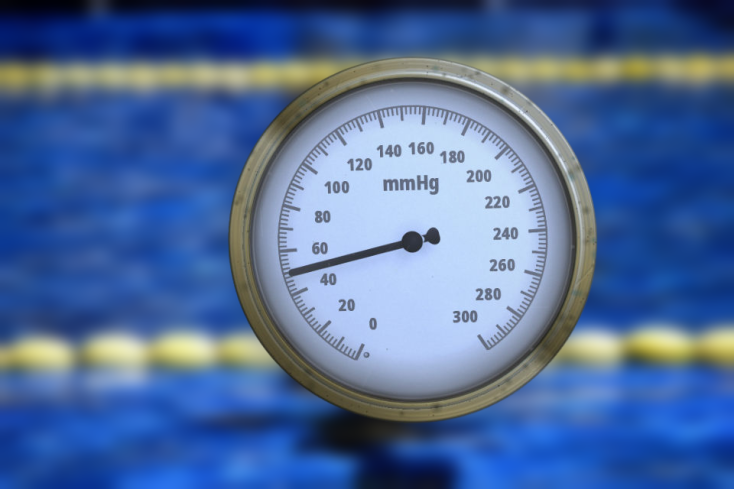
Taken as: 50 mmHg
